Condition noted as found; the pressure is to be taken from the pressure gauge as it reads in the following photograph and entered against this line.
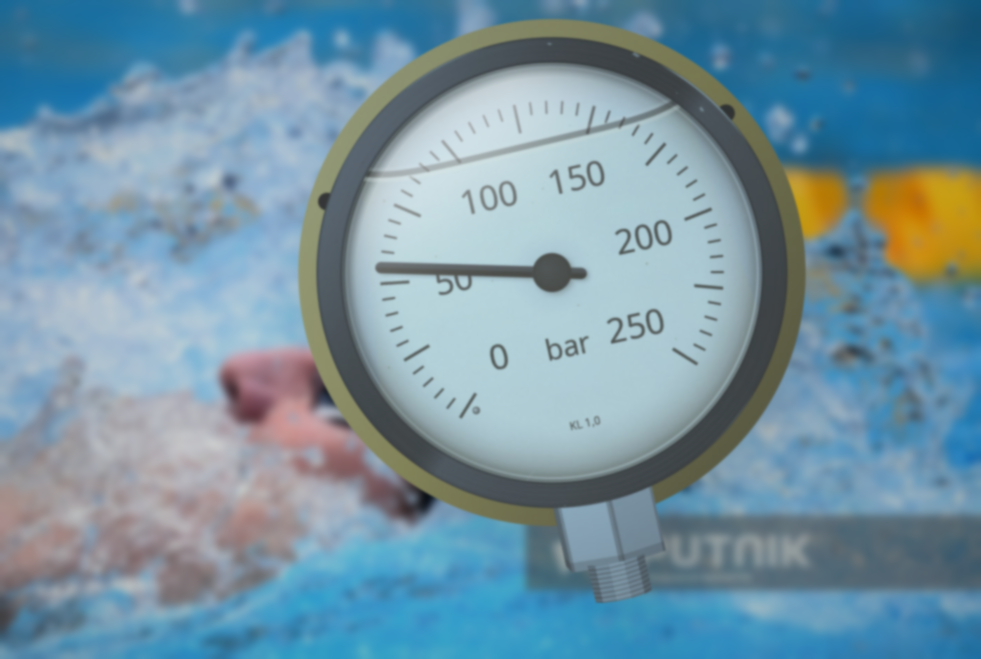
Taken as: 55 bar
